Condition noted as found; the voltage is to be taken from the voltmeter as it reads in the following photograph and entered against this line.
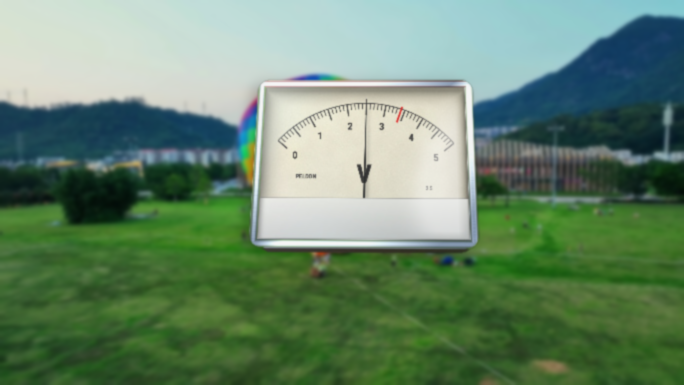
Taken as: 2.5 V
